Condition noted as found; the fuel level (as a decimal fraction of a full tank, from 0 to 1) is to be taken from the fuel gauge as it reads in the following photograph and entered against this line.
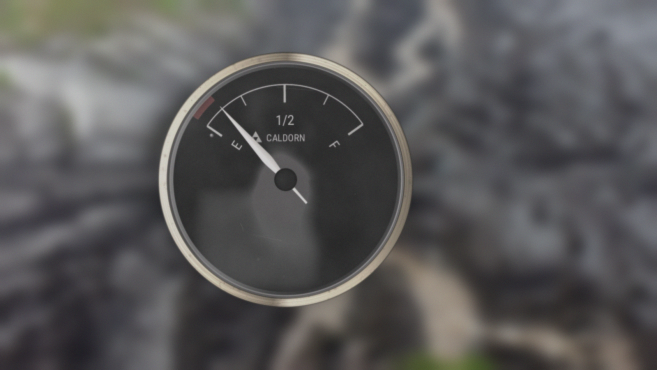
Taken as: 0.125
